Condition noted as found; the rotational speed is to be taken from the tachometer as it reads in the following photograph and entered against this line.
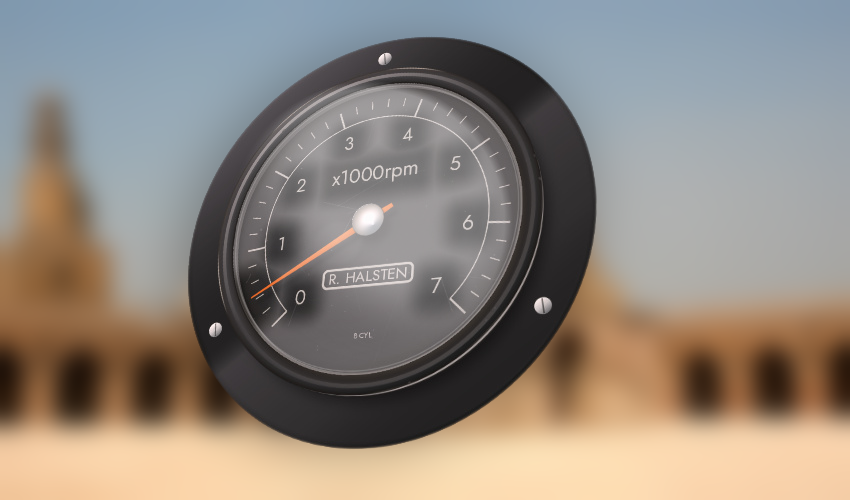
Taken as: 400 rpm
